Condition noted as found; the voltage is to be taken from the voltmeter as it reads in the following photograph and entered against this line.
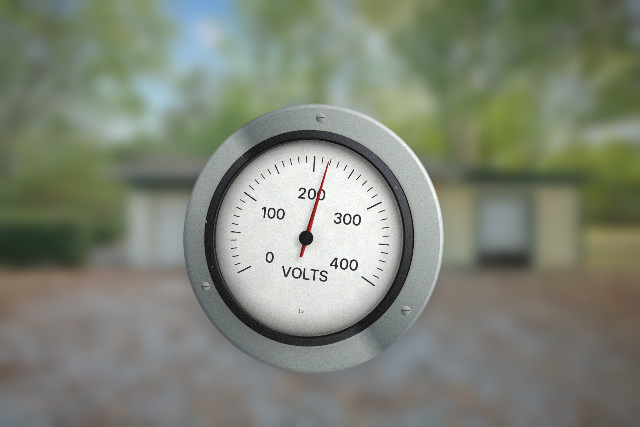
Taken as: 220 V
